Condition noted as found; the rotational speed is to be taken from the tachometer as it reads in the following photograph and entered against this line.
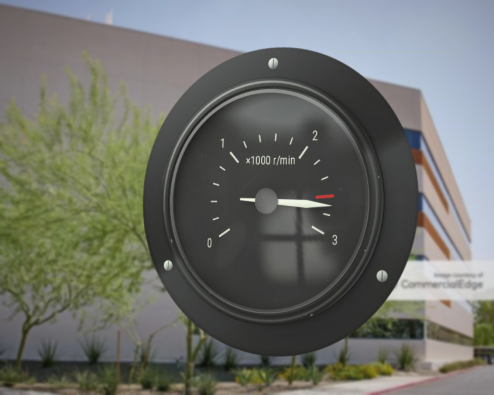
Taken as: 2700 rpm
